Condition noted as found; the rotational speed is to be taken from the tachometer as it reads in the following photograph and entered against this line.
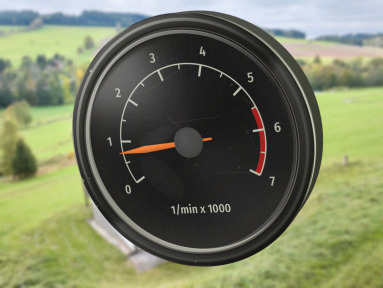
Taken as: 750 rpm
